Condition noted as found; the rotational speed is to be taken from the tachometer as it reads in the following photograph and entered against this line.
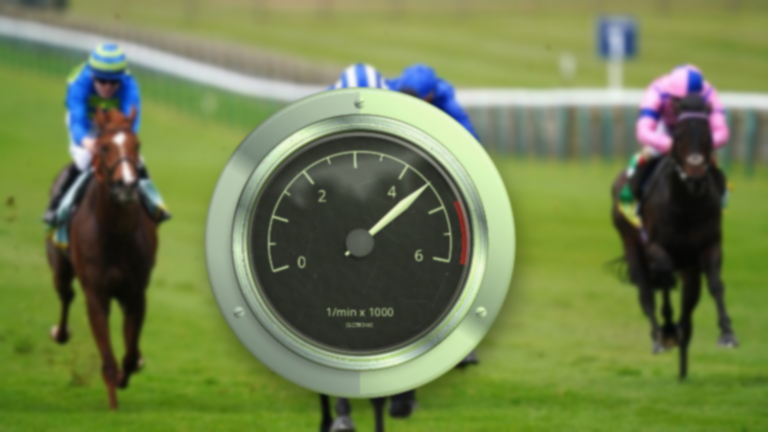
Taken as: 4500 rpm
